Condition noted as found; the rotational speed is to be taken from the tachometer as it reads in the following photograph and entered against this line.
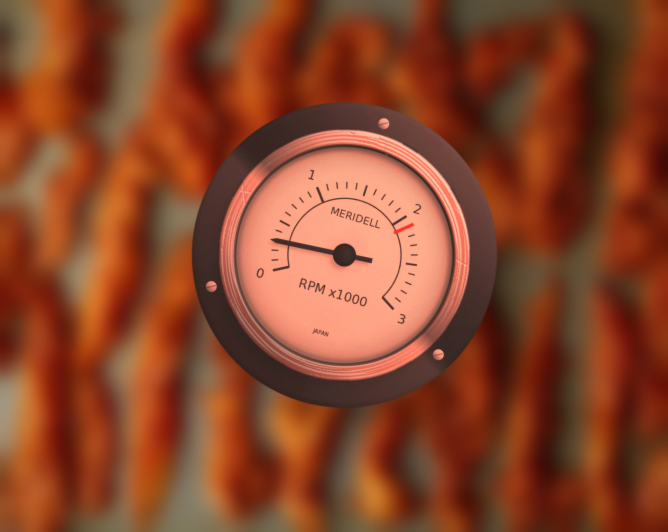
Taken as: 300 rpm
